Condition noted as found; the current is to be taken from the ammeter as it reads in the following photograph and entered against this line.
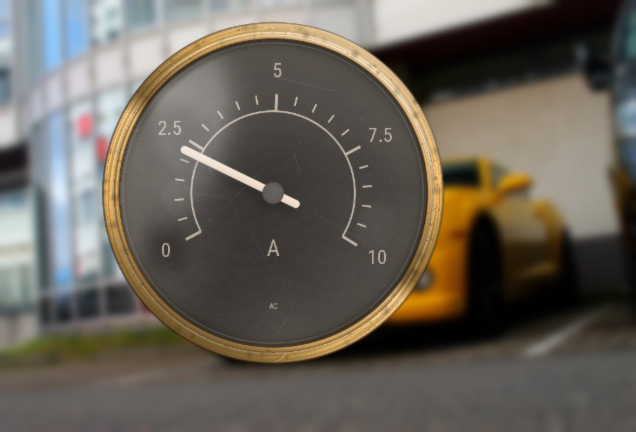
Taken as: 2.25 A
